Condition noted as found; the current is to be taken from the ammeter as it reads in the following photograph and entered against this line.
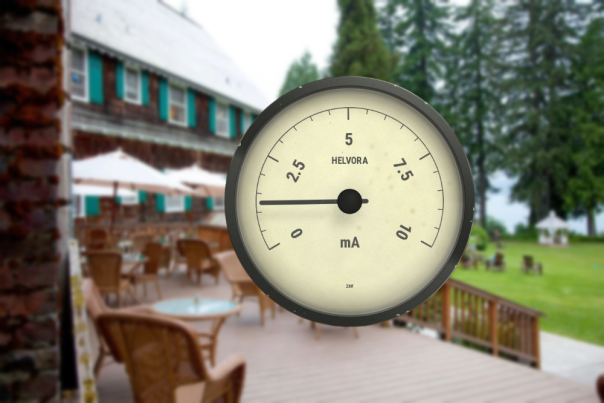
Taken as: 1.25 mA
